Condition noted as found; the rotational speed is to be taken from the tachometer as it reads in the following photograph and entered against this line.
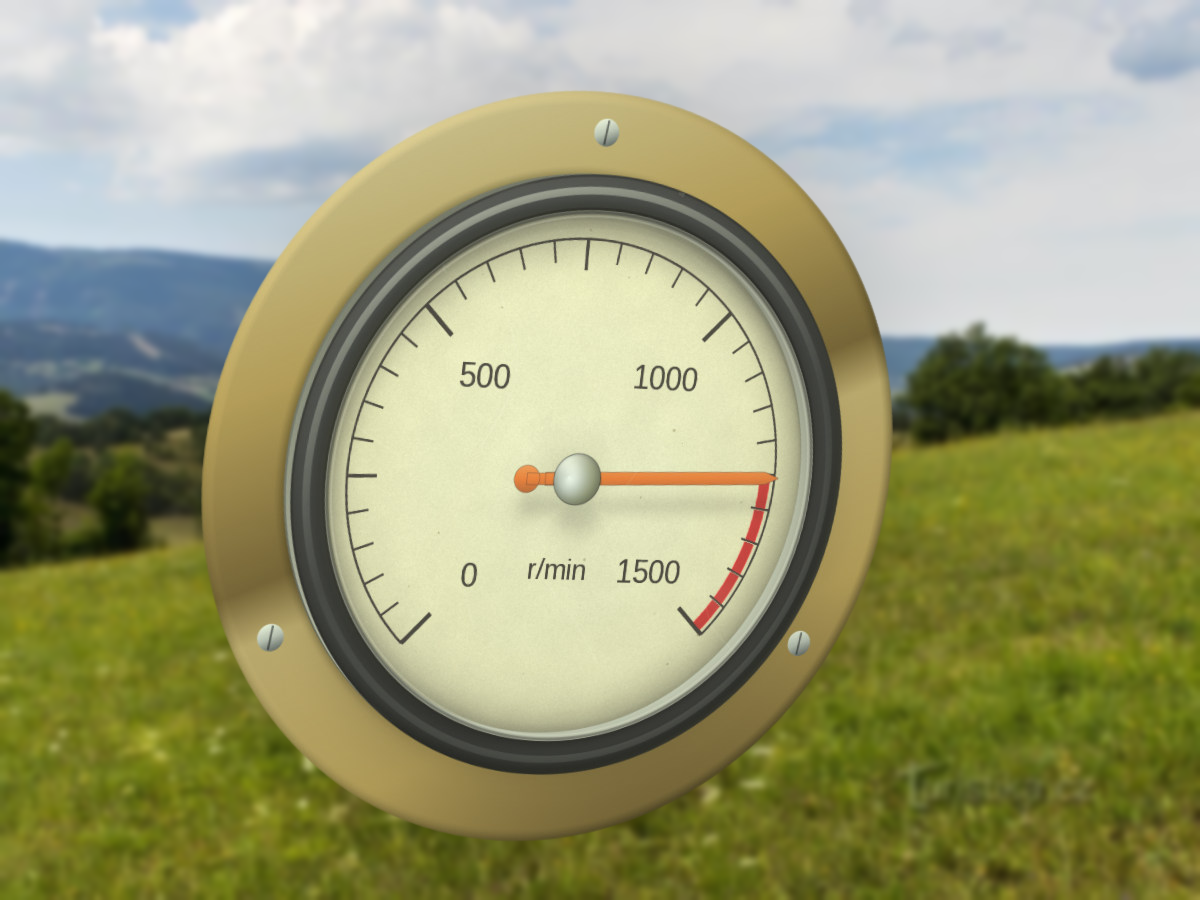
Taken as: 1250 rpm
